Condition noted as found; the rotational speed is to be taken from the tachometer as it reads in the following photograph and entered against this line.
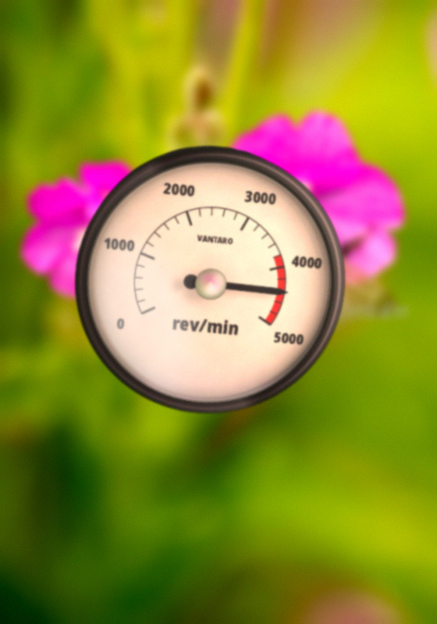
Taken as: 4400 rpm
